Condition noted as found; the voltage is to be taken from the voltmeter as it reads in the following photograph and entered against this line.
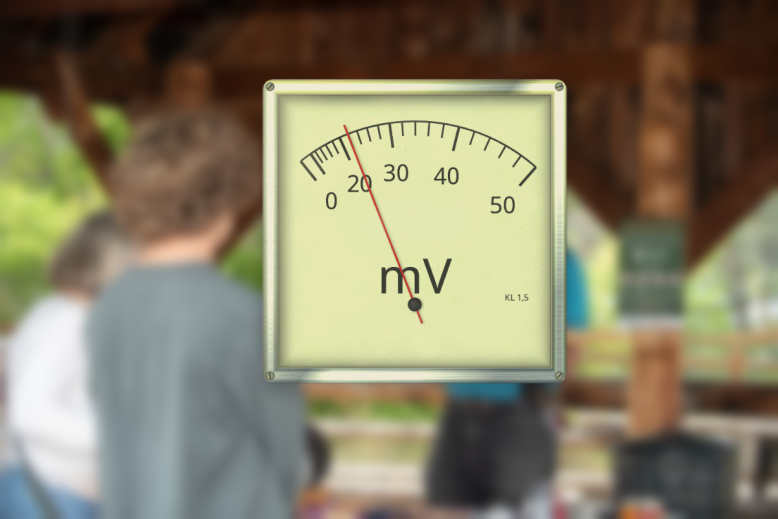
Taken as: 22 mV
